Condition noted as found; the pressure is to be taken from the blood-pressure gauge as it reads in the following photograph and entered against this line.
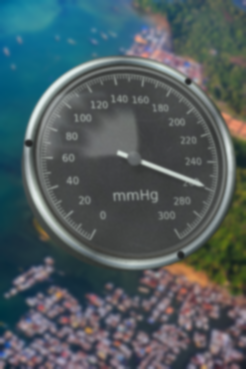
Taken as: 260 mmHg
